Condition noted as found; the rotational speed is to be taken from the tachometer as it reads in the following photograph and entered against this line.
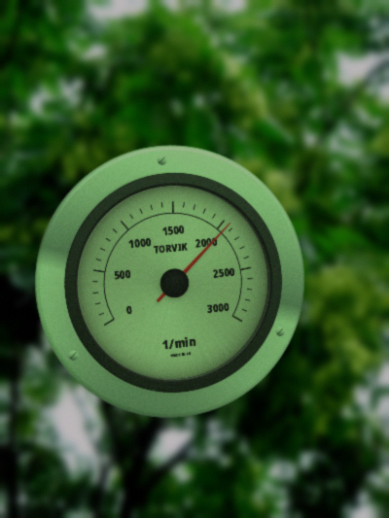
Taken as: 2050 rpm
